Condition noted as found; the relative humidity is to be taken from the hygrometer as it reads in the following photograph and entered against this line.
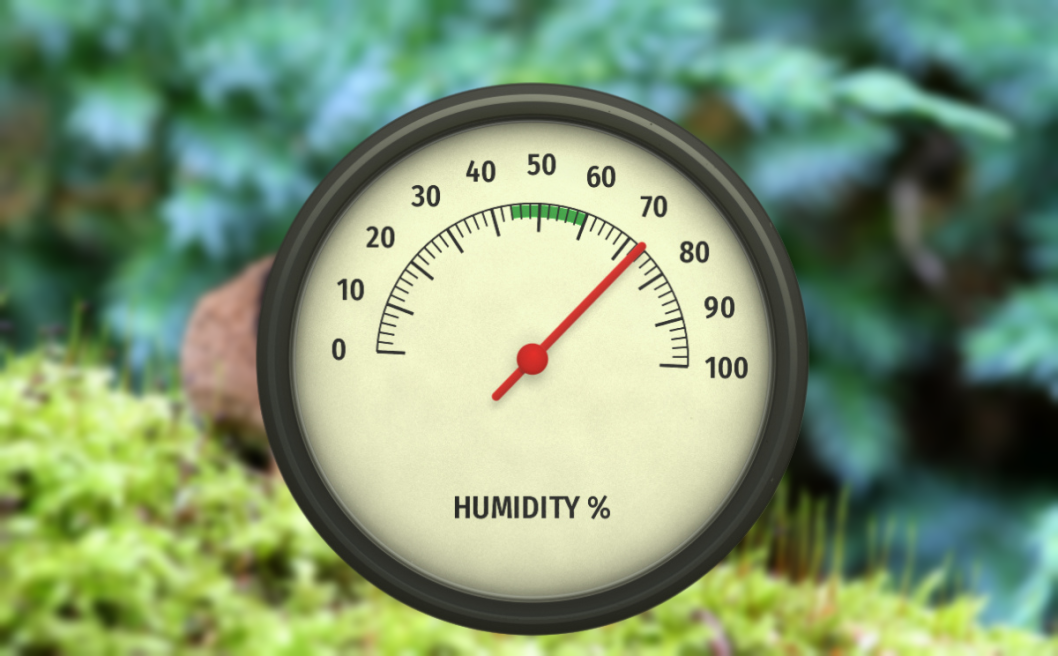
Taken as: 73 %
